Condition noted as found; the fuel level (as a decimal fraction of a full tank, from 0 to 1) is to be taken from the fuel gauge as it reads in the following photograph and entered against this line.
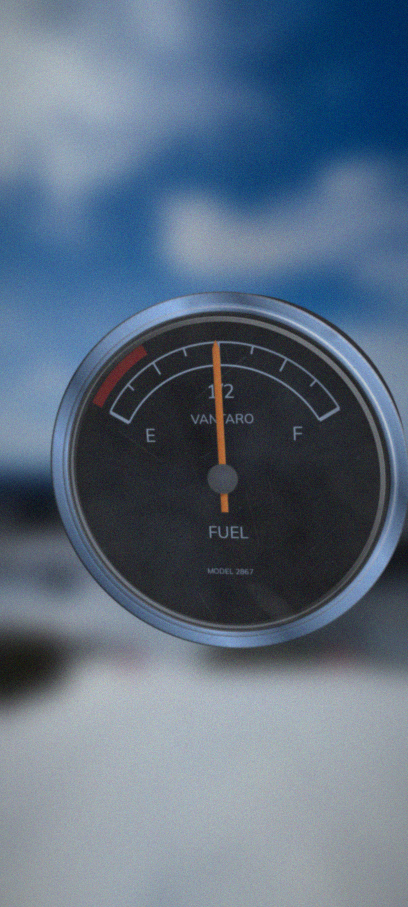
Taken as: 0.5
